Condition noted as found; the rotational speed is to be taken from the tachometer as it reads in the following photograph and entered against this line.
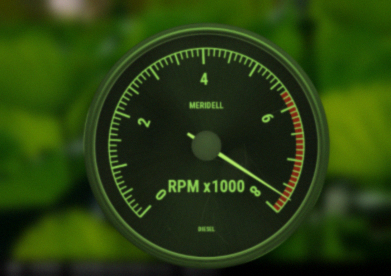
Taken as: 7700 rpm
